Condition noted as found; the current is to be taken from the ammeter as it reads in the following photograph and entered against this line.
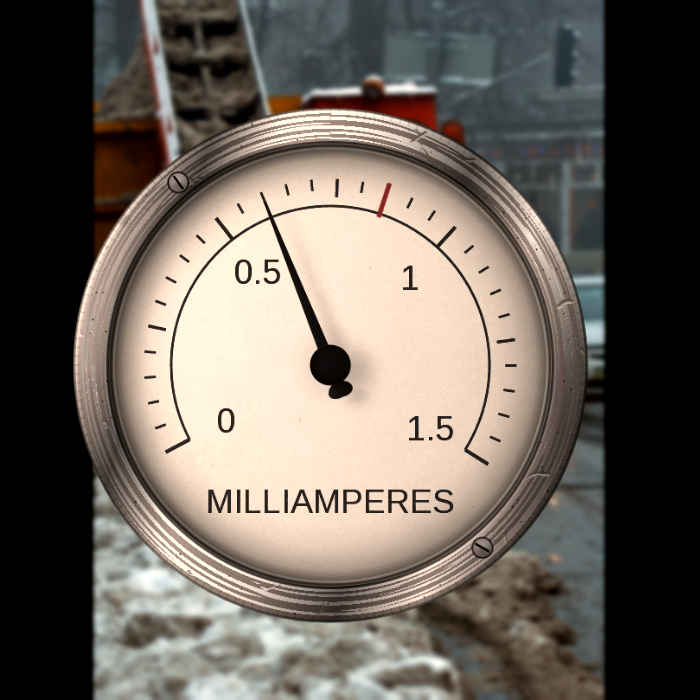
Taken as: 0.6 mA
